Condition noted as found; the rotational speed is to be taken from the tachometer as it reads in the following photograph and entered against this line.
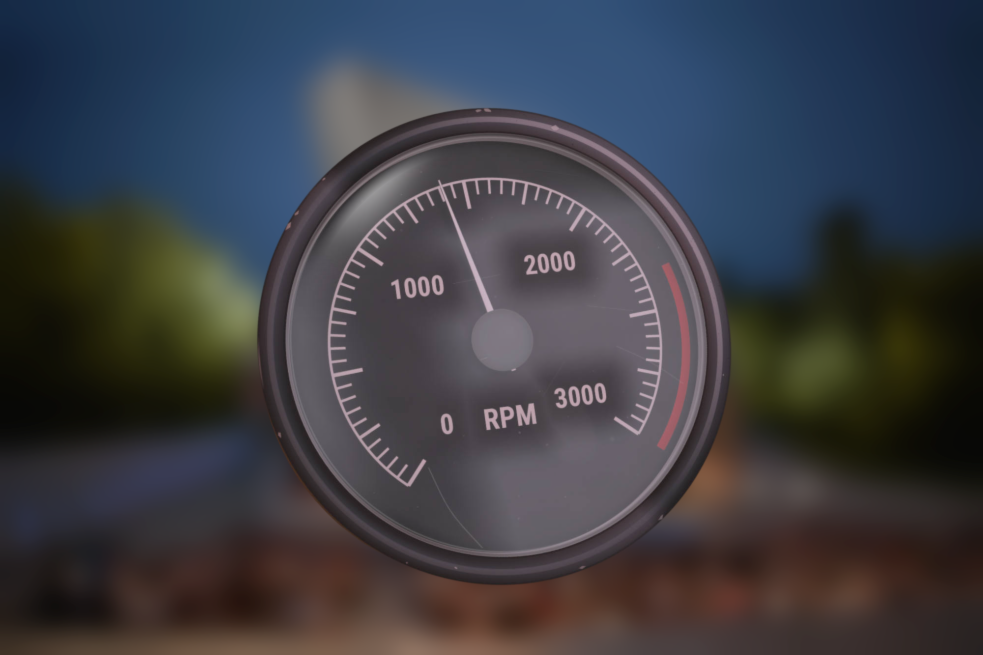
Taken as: 1400 rpm
